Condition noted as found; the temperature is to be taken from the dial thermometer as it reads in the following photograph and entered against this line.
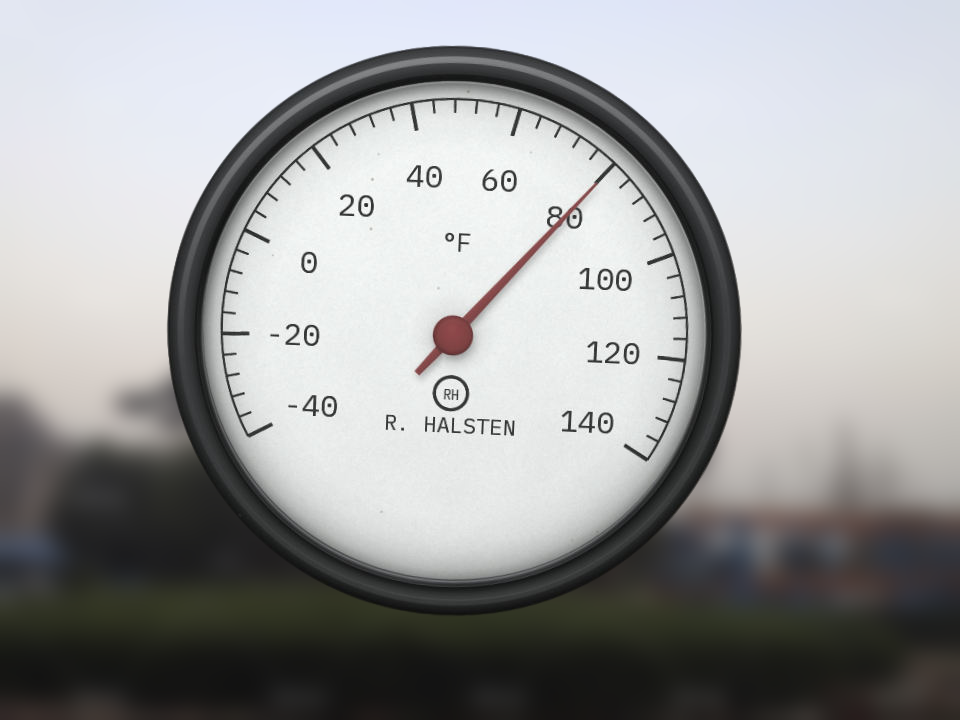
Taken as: 80 °F
